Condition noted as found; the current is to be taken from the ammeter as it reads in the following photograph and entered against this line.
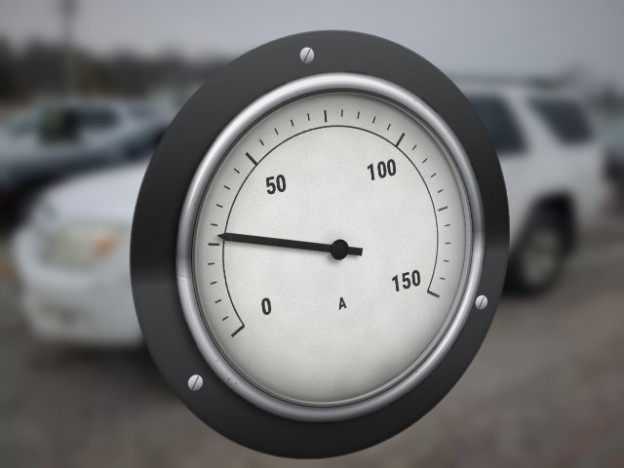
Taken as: 27.5 A
